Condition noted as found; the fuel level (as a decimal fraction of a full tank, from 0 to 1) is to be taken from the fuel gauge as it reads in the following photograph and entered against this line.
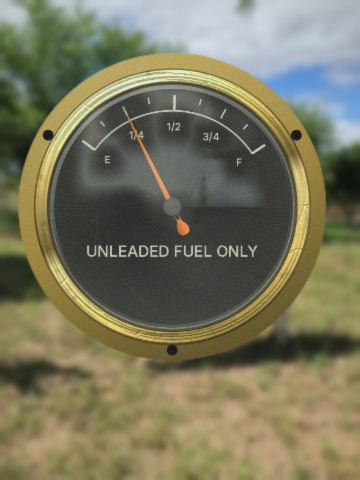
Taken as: 0.25
